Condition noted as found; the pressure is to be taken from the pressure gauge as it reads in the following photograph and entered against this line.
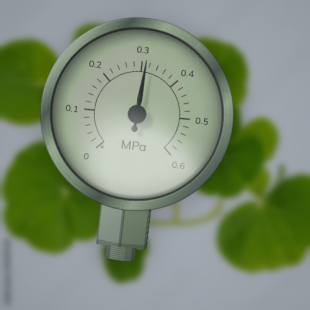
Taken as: 0.31 MPa
